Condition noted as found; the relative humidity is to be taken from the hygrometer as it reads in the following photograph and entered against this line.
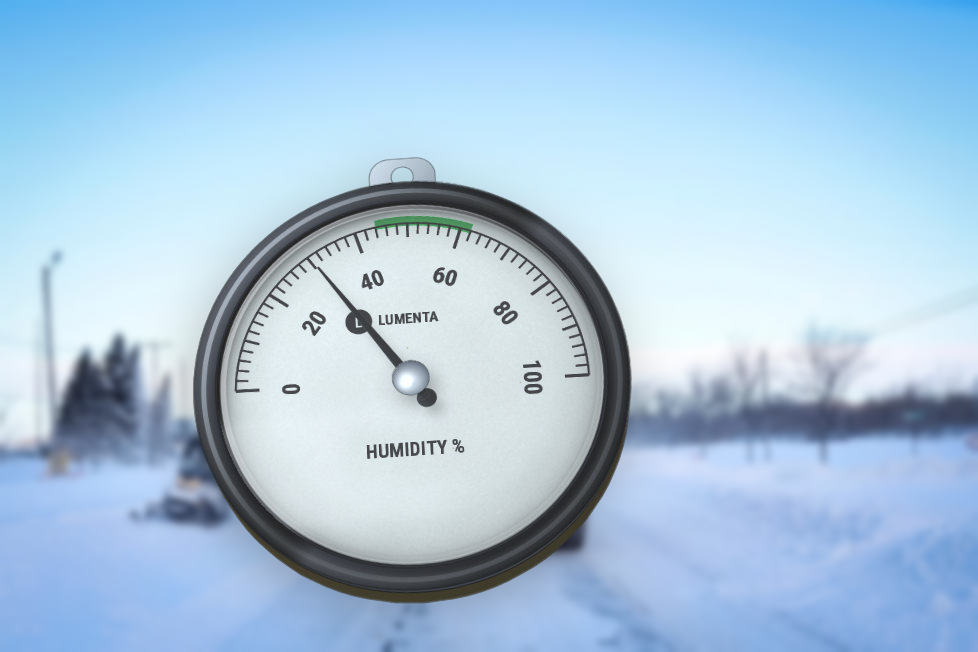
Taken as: 30 %
